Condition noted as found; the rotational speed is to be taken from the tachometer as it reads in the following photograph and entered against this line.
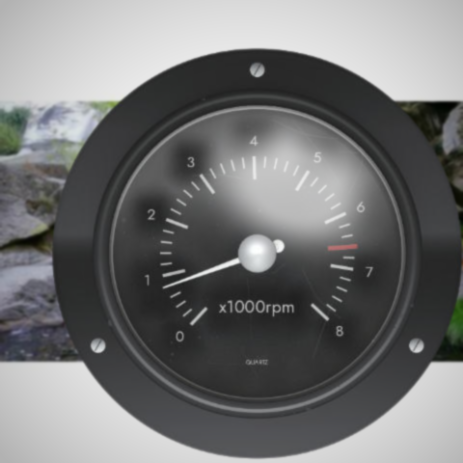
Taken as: 800 rpm
